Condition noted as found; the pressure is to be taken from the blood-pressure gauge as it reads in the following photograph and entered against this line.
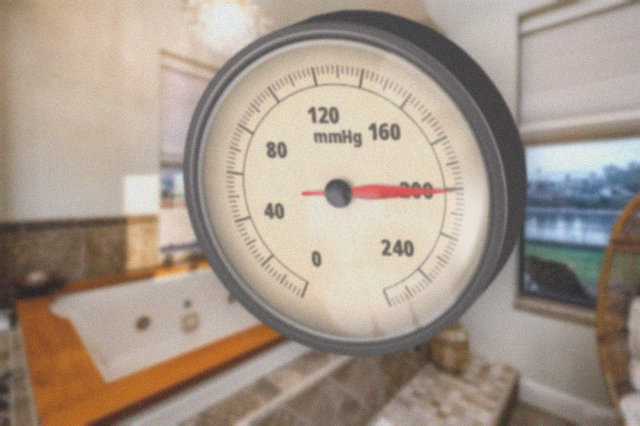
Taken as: 200 mmHg
